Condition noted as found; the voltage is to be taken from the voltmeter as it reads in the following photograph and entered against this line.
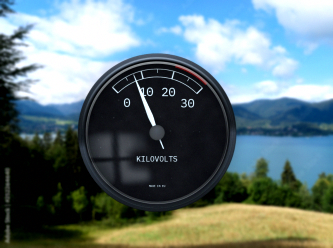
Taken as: 7.5 kV
